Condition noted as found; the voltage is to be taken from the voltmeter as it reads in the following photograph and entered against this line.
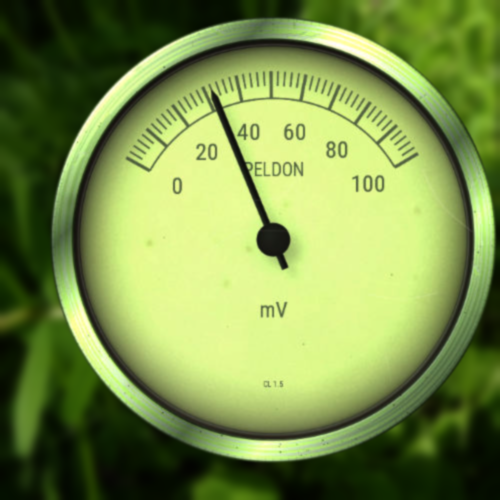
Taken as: 32 mV
